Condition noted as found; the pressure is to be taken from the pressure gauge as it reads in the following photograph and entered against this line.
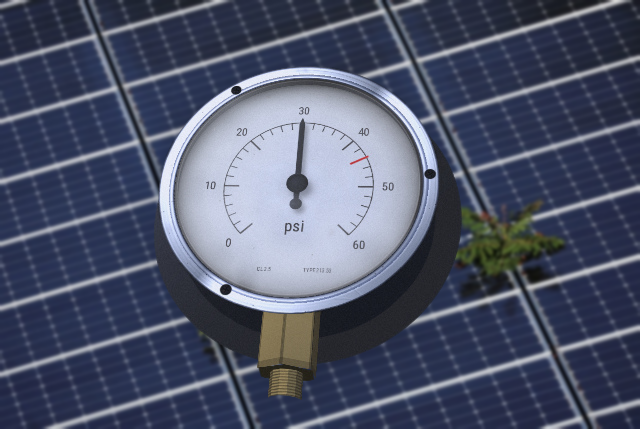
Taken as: 30 psi
